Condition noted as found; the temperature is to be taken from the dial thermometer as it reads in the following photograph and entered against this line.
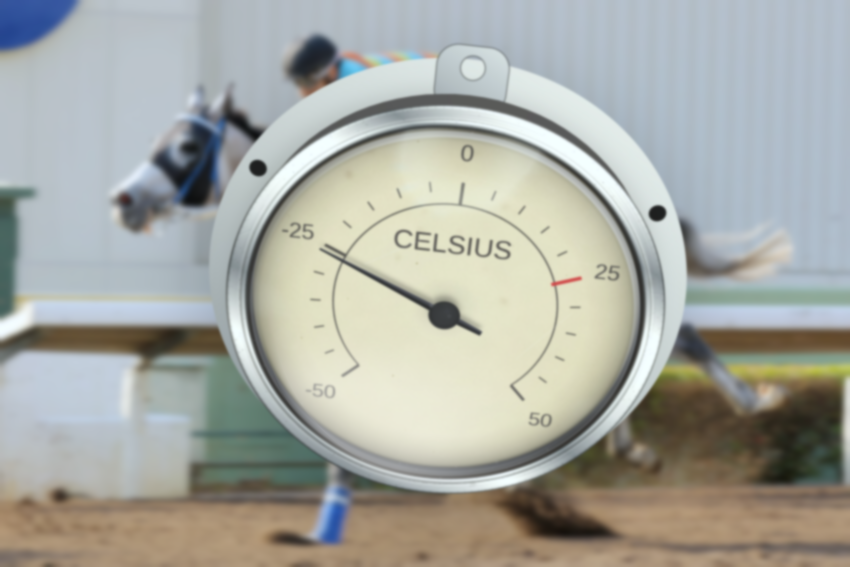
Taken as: -25 °C
